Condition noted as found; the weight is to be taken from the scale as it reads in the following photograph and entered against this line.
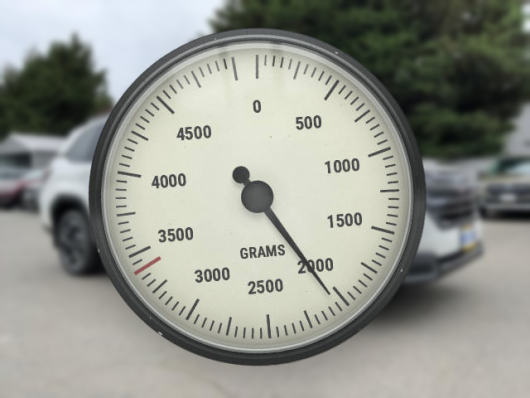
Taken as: 2050 g
